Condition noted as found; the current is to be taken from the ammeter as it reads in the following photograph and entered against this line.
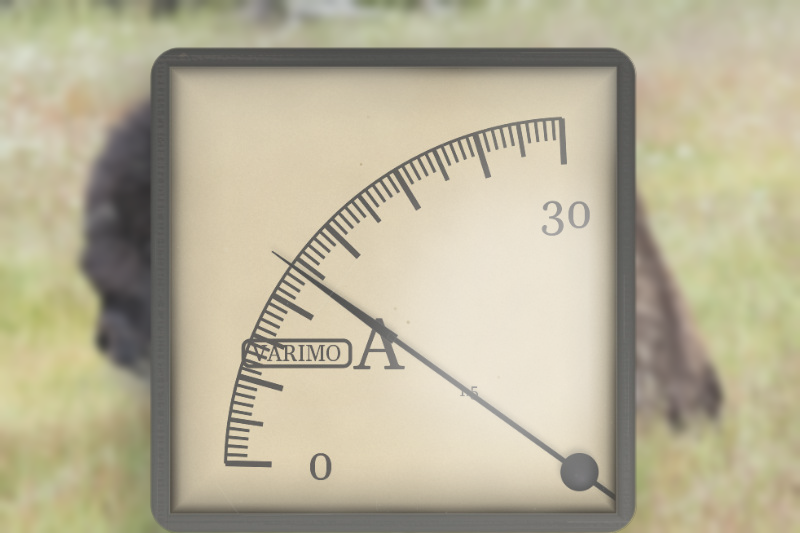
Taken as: 12 A
